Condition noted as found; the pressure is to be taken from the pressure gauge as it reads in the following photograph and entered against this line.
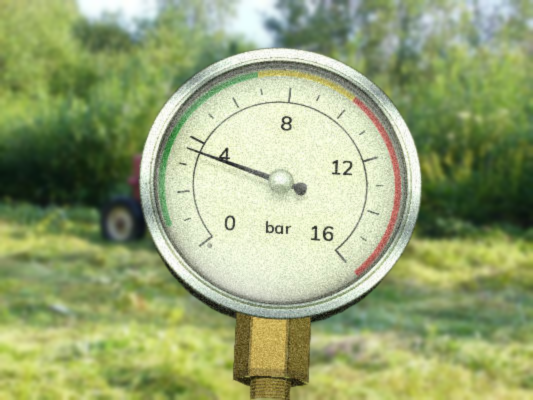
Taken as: 3.5 bar
